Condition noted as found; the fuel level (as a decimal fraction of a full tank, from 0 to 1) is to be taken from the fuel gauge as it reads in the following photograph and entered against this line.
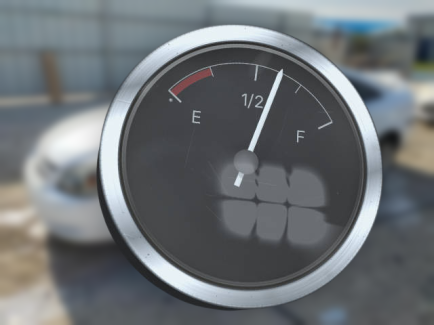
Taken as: 0.625
